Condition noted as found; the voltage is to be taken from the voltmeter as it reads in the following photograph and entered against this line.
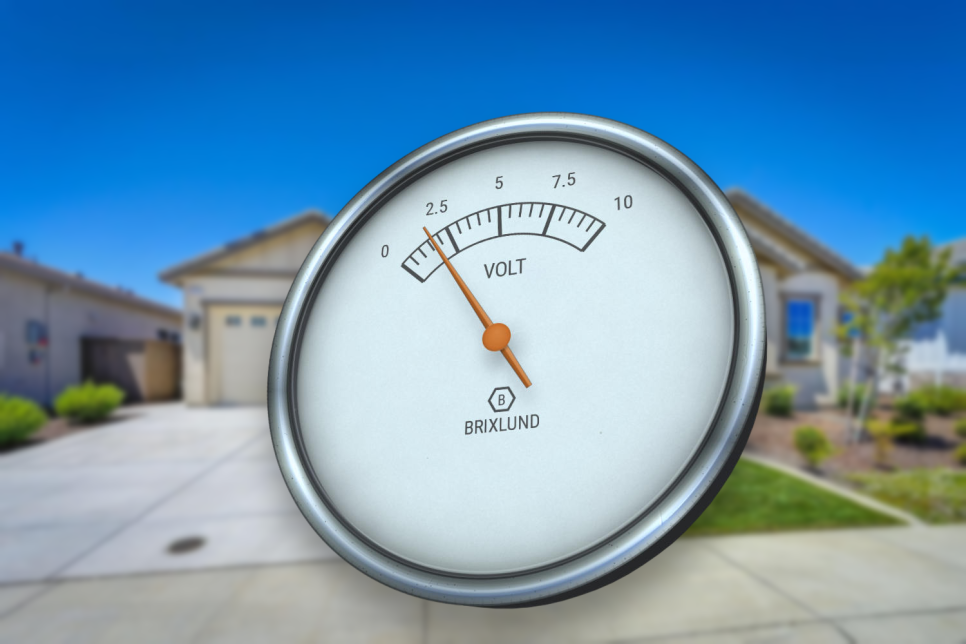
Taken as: 1.75 V
